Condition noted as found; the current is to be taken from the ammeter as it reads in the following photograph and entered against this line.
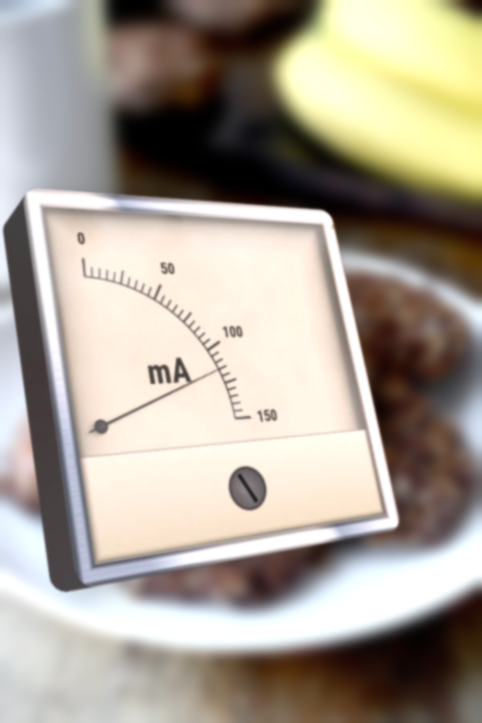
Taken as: 115 mA
